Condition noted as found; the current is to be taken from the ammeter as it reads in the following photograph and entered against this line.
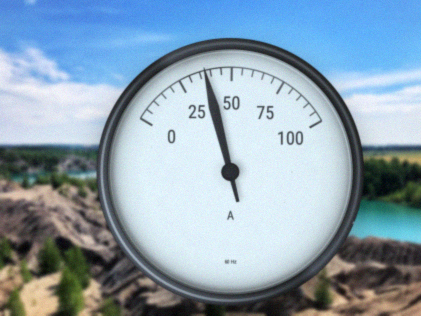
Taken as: 37.5 A
